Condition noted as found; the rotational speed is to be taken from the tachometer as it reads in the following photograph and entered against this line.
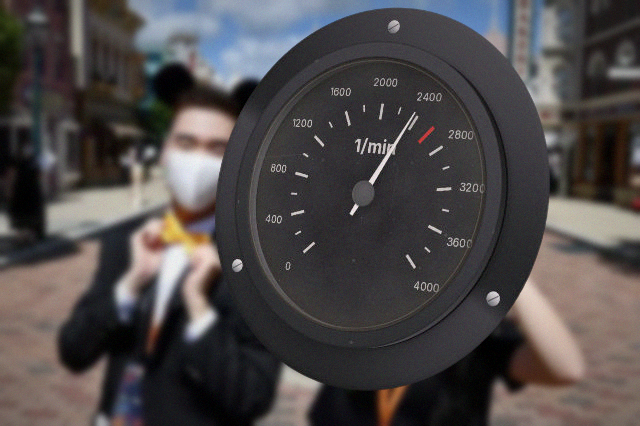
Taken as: 2400 rpm
